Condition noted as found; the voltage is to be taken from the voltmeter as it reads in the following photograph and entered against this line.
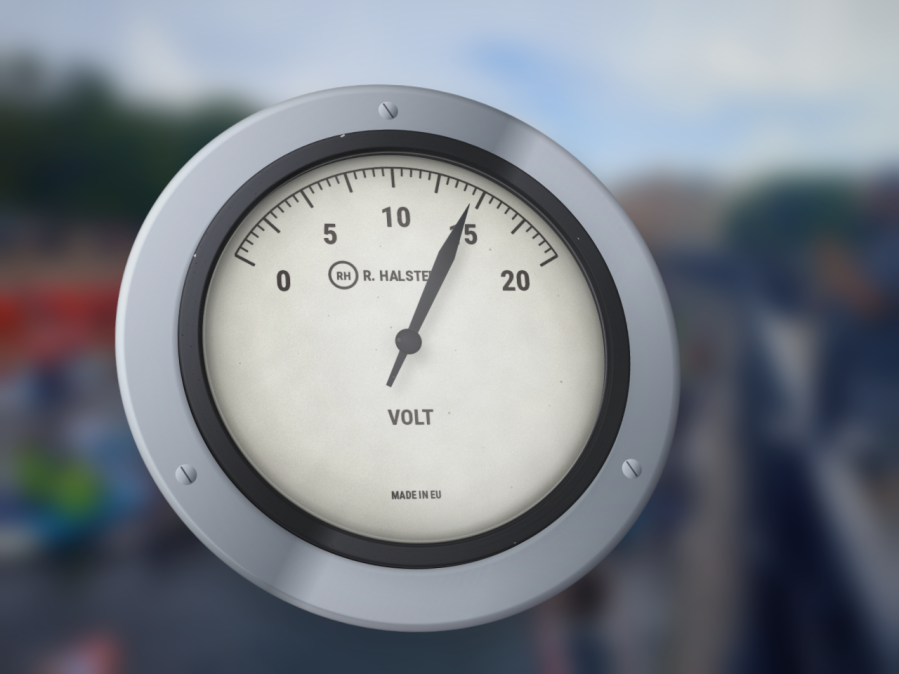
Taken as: 14.5 V
